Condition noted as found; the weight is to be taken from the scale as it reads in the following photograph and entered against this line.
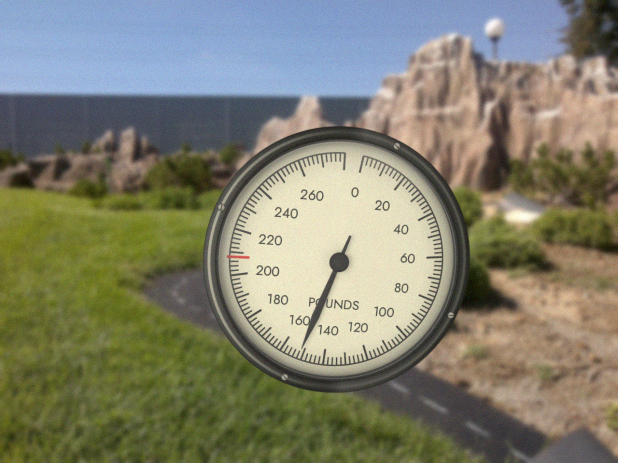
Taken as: 152 lb
